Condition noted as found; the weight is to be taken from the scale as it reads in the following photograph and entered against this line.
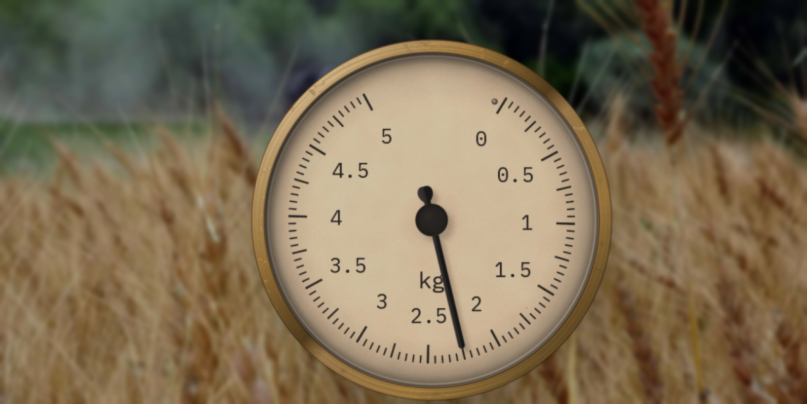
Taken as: 2.25 kg
